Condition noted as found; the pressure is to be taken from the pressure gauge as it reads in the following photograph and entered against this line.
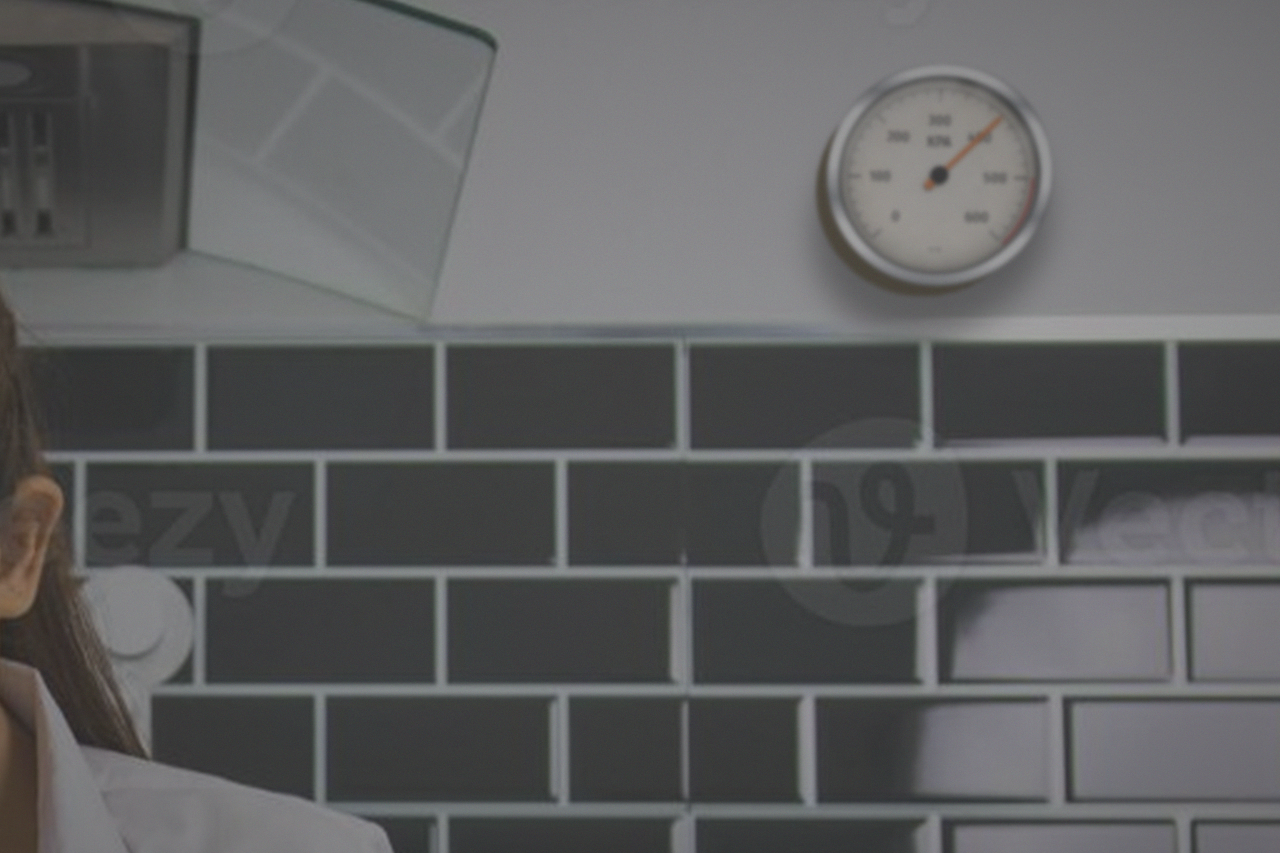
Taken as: 400 kPa
